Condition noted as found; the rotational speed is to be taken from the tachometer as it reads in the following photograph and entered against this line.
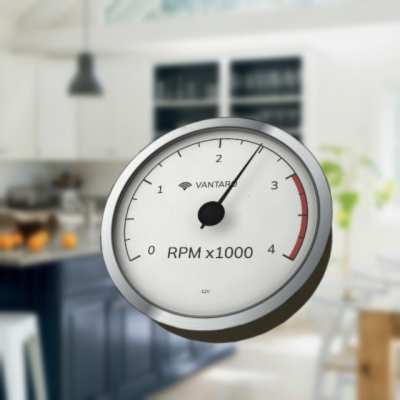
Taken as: 2500 rpm
